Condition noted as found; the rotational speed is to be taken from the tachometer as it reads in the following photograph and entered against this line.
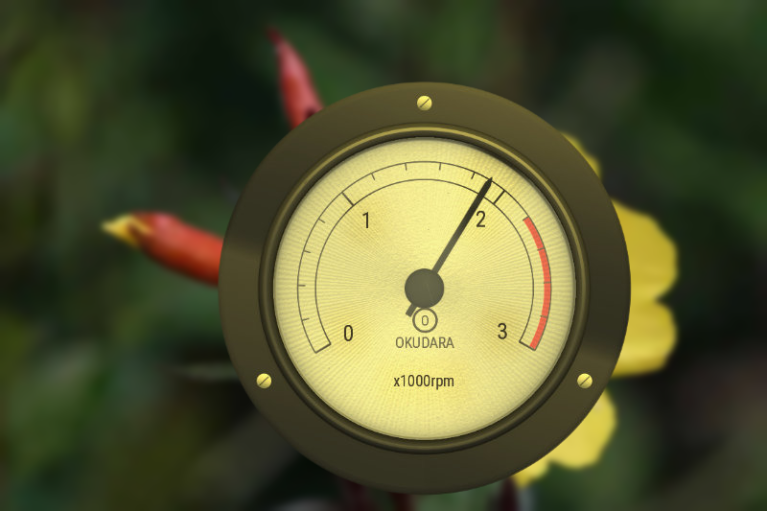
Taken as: 1900 rpm
